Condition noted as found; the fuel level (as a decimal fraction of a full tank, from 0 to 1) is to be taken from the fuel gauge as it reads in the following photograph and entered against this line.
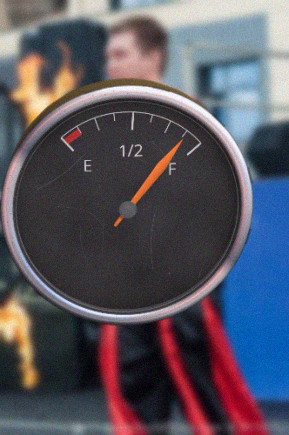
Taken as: 0.875
